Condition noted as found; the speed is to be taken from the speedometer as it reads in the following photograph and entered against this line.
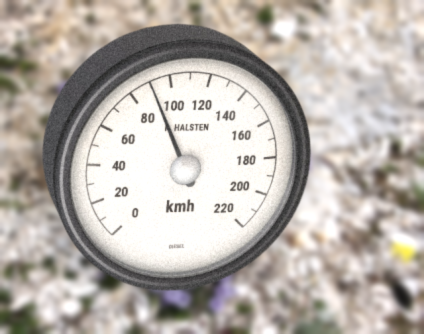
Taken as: 90 km/h
